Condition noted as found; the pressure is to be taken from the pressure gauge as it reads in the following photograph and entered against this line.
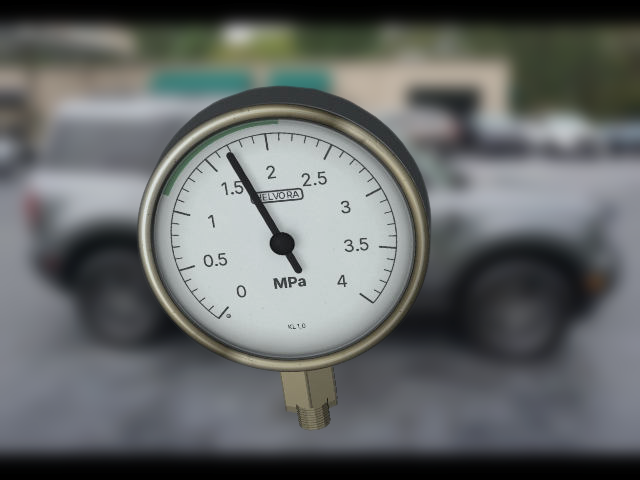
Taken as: 1.7 MPa
